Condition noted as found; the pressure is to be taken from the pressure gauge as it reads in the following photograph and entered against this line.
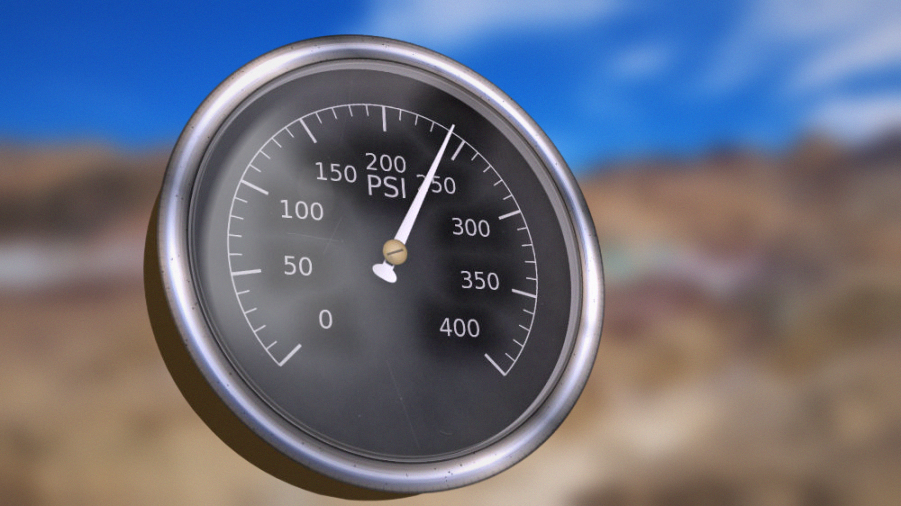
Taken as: 240 psi
